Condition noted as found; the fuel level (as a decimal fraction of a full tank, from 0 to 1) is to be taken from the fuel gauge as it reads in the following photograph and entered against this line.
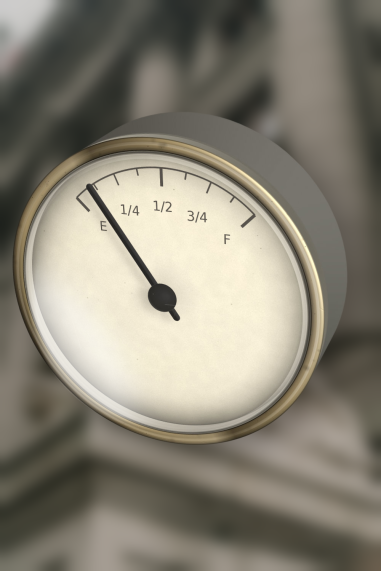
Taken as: 0.125
